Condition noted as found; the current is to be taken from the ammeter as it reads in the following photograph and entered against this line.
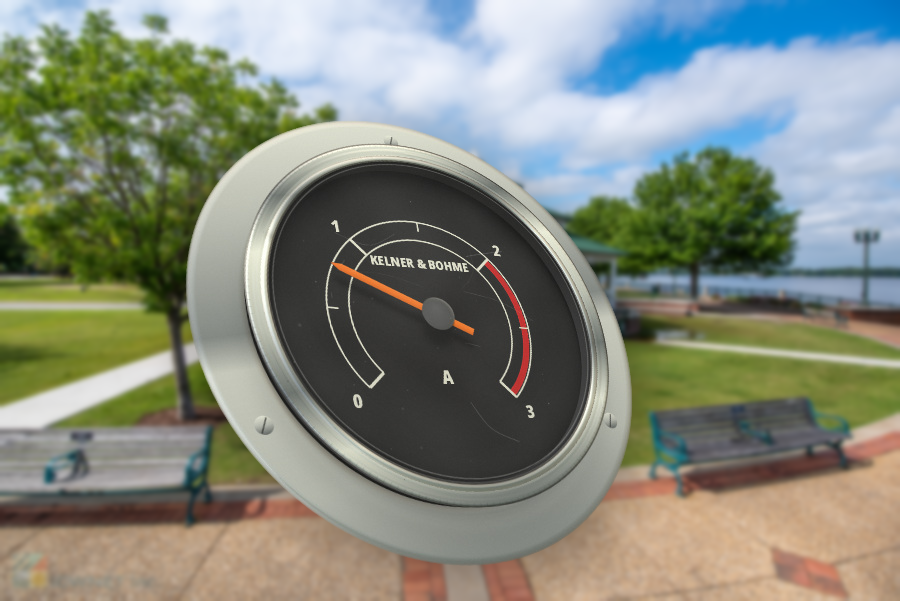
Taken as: 0.75 A
